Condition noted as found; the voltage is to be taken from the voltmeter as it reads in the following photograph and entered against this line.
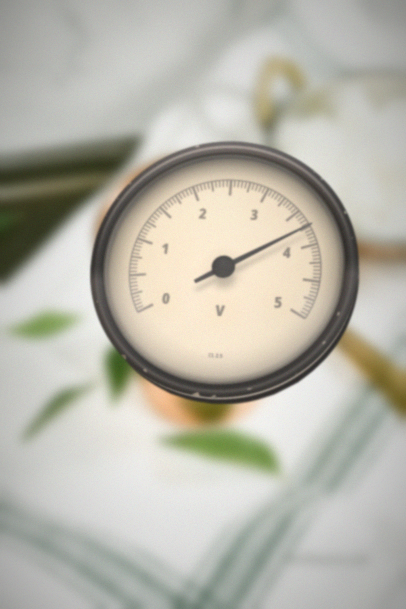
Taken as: 3.75 V
